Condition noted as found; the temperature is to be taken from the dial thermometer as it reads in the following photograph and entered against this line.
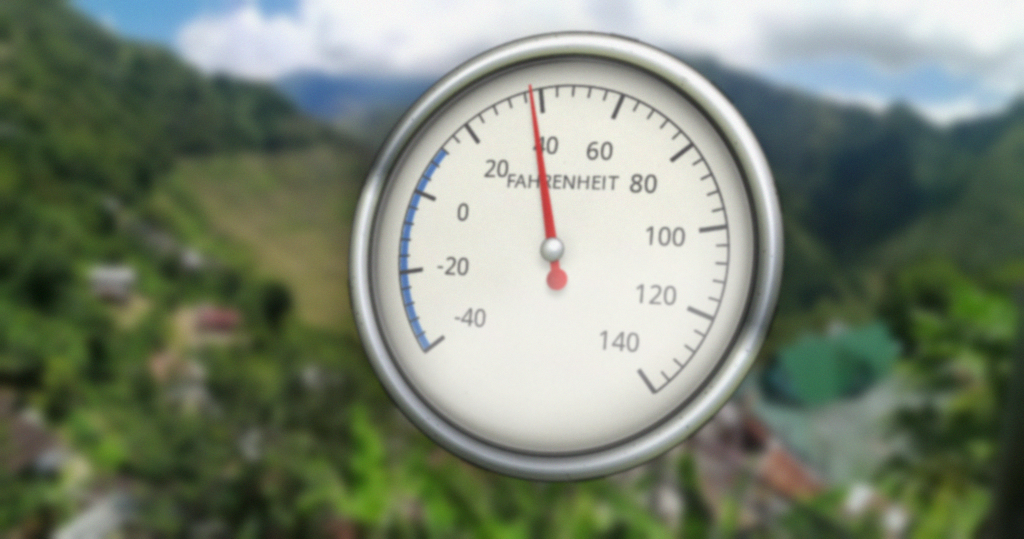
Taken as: 38 °F
